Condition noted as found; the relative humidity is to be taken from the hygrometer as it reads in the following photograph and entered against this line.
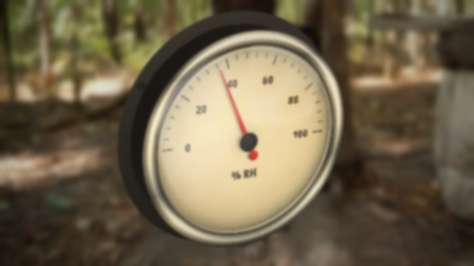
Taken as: 36 %
